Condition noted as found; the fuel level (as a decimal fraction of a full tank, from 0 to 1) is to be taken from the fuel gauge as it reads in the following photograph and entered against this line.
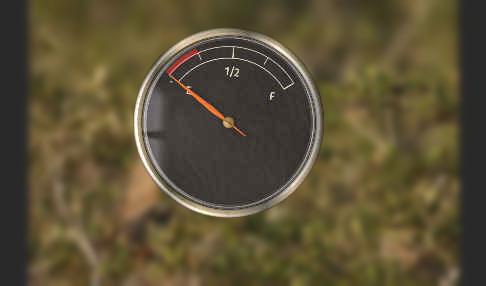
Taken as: 0
